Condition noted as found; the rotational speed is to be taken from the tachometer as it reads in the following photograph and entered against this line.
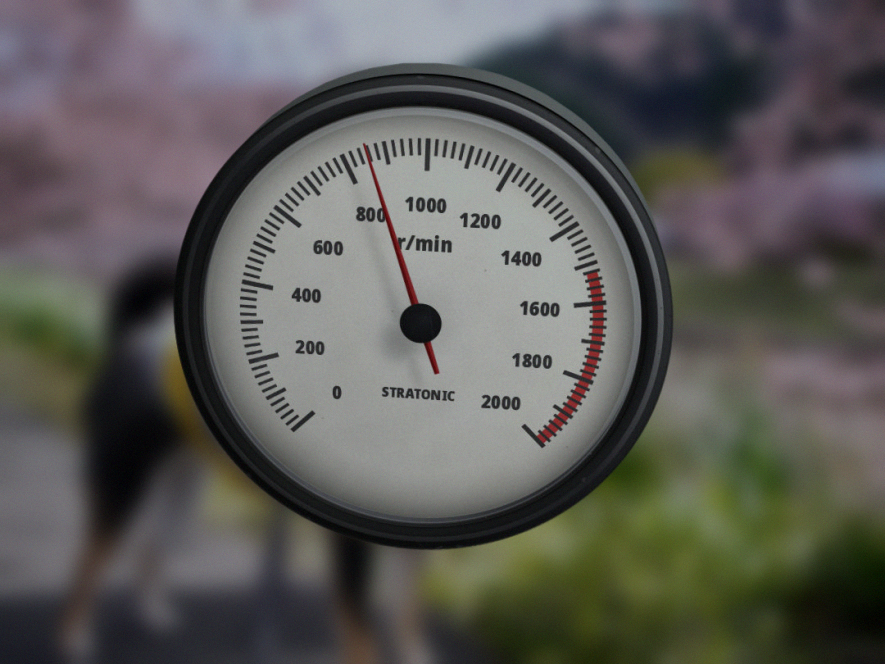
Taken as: 860 rpm
